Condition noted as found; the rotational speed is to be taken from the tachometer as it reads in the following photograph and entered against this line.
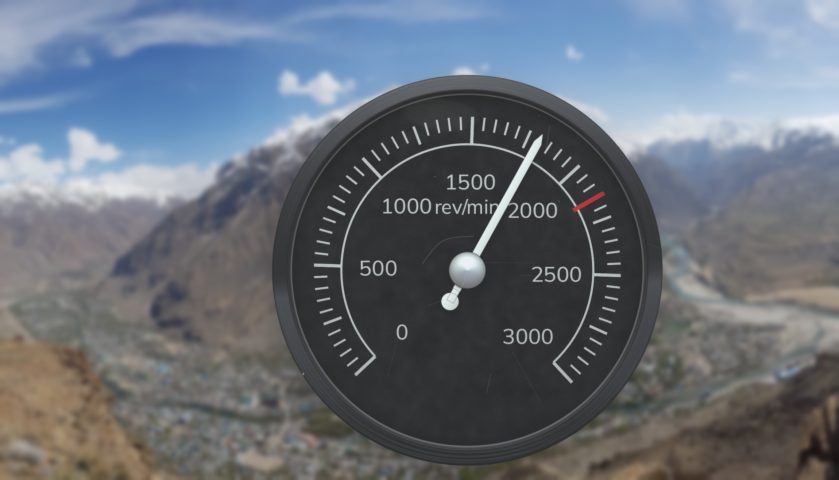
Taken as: 1800 rpm
